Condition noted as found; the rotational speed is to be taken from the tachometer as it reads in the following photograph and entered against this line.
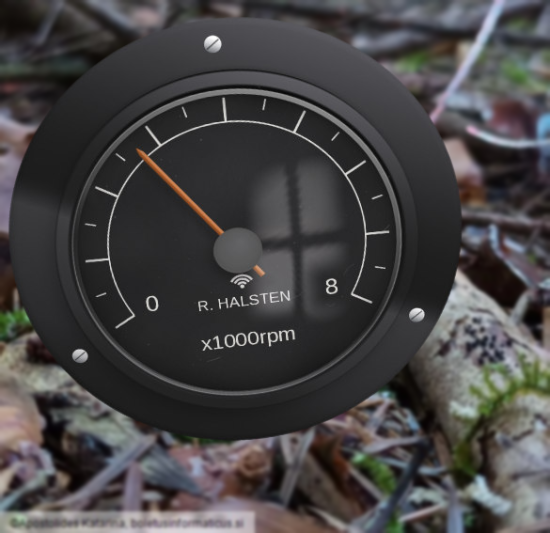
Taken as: 2750 rpm
